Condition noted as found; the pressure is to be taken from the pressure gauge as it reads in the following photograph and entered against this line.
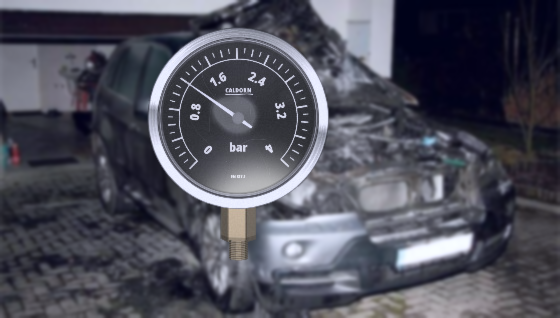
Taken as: 1.2 bar
